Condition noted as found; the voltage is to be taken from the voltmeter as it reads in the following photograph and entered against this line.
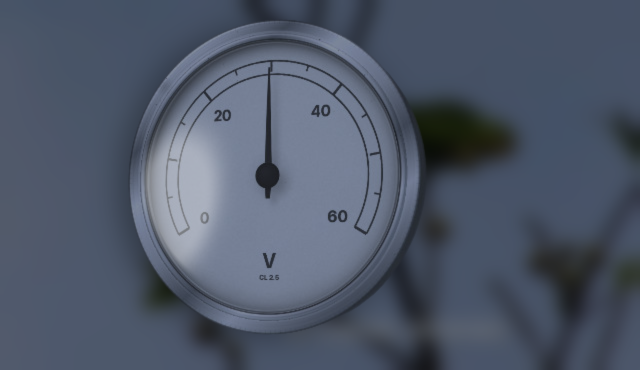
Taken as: 30 V
